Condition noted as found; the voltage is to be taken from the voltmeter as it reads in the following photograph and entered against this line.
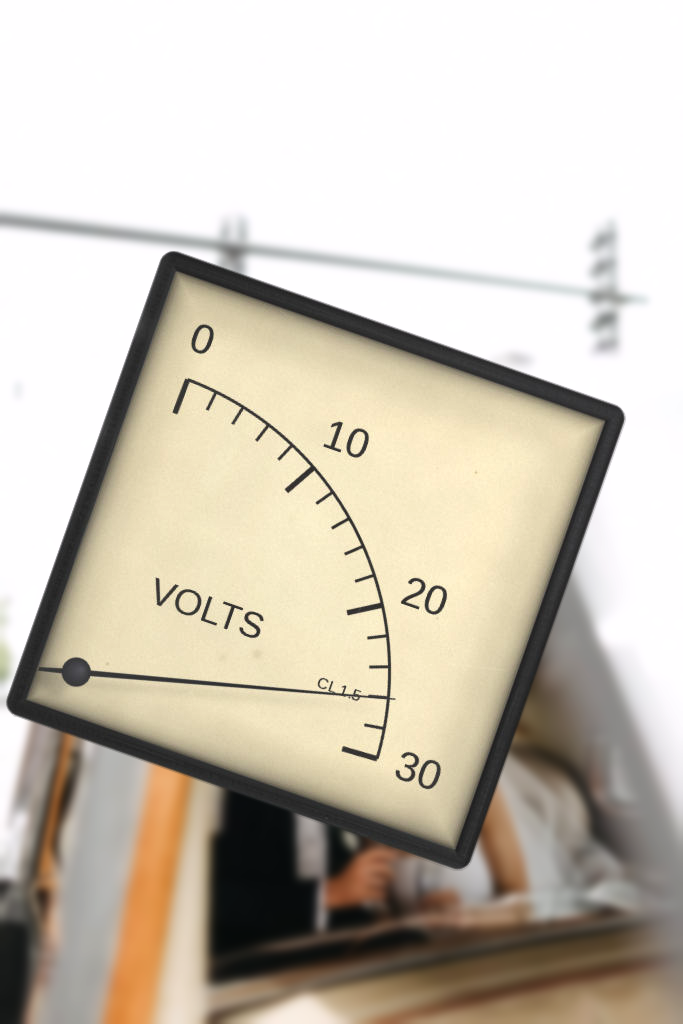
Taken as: 26 V
